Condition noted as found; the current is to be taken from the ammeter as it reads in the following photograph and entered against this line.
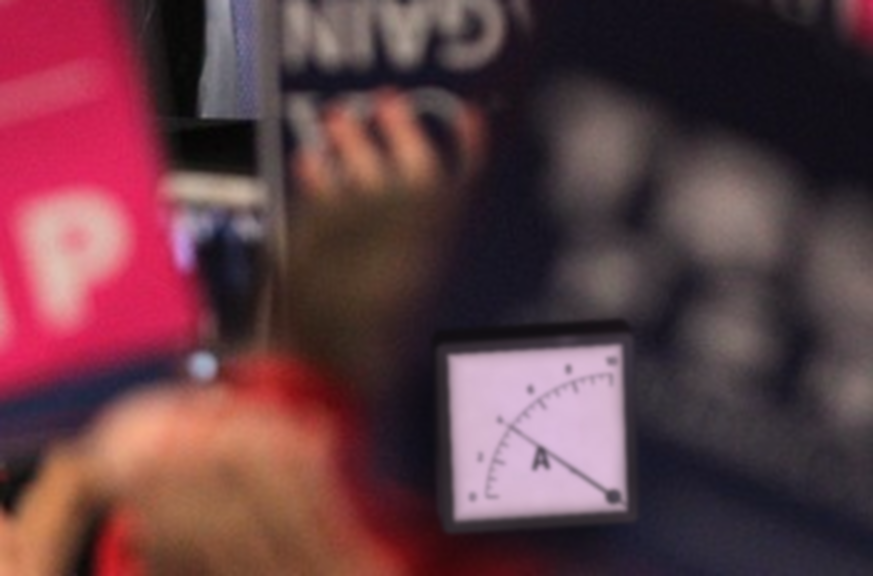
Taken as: 4 A
